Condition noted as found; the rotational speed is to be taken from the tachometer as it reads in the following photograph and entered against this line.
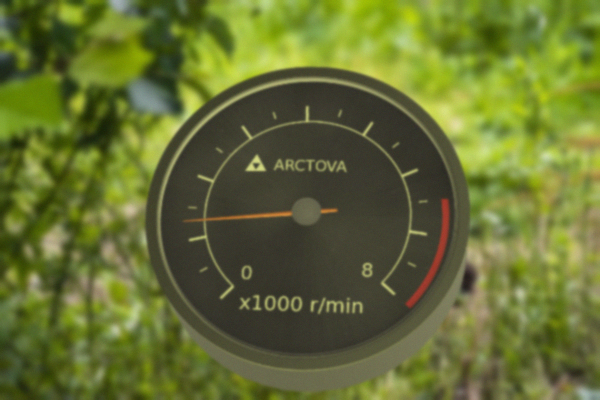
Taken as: 1250 rpm
